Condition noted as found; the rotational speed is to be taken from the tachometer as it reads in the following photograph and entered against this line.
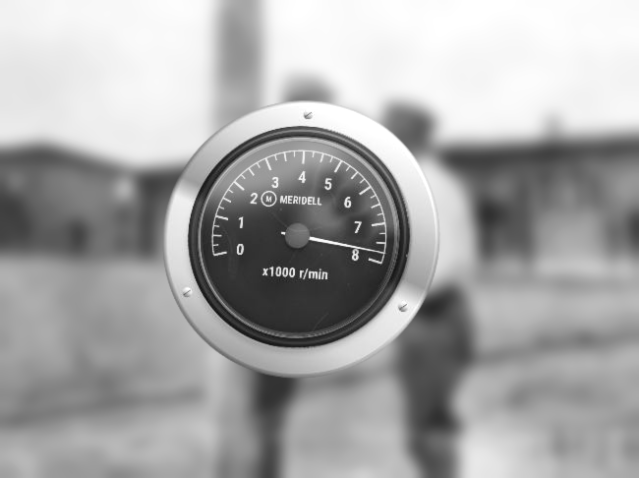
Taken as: 7750 rpm
